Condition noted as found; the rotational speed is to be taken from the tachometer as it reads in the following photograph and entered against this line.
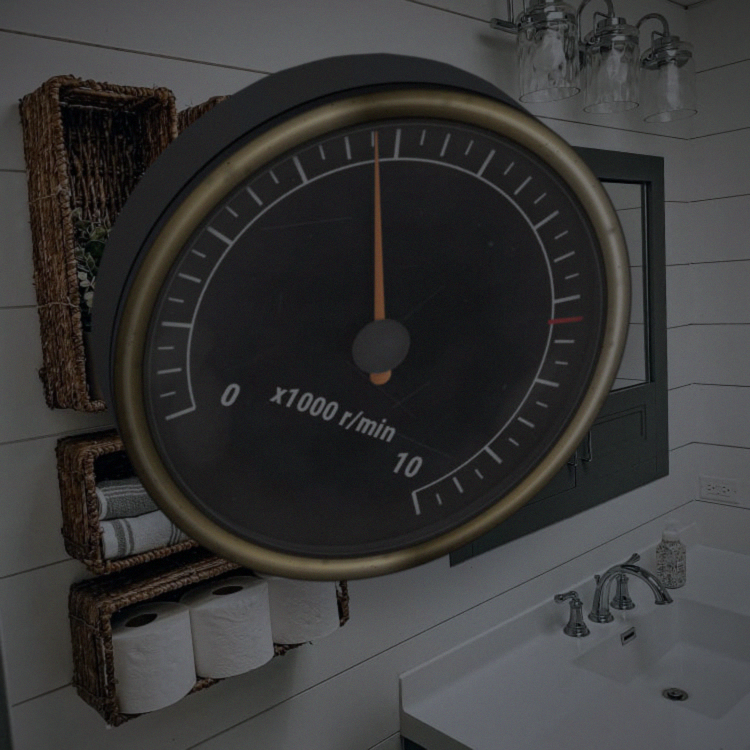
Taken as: 3750 rpm
